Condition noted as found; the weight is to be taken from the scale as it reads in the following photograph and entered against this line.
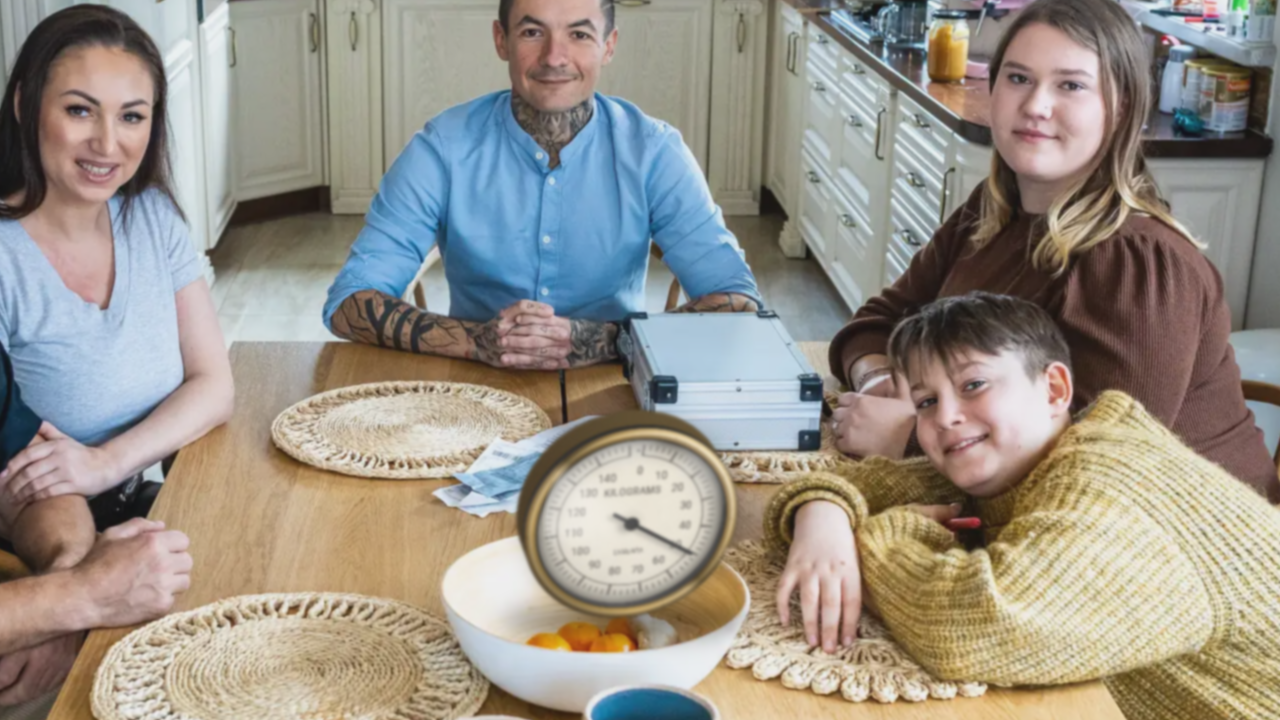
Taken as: 50 kg
